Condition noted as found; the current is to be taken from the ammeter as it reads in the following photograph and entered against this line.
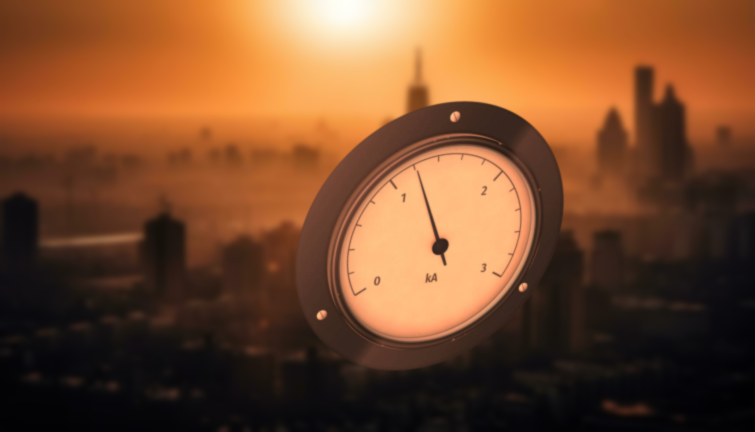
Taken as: 1.2 kA
